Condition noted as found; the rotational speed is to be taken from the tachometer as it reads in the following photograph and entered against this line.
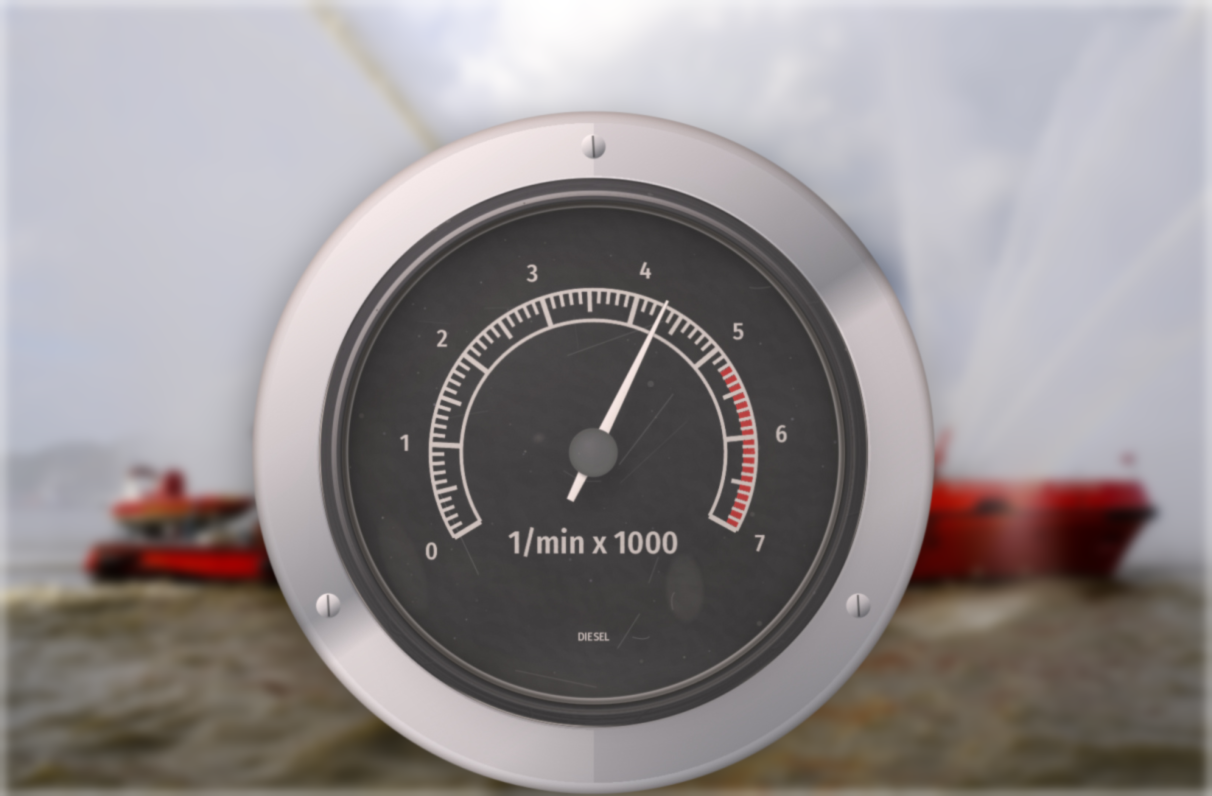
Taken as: 4300 rpm
